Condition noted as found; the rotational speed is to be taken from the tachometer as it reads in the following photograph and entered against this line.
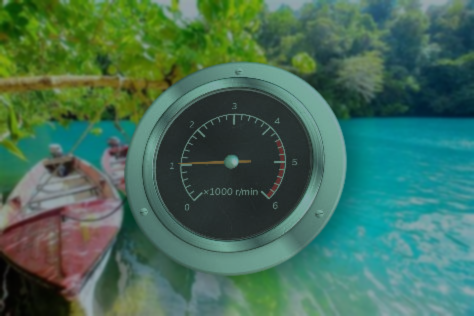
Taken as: 1000 rpm
